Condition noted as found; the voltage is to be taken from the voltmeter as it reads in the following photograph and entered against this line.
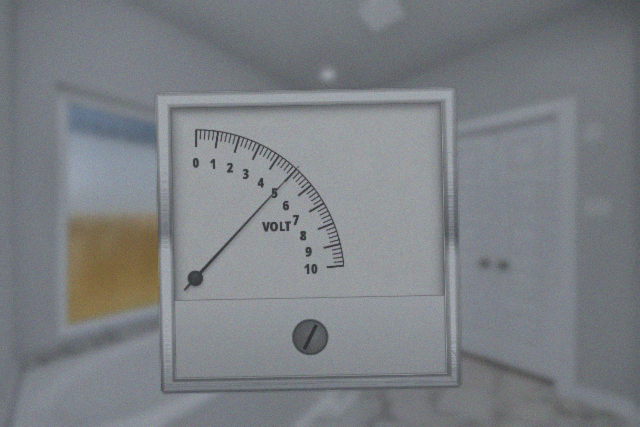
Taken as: 5 V
